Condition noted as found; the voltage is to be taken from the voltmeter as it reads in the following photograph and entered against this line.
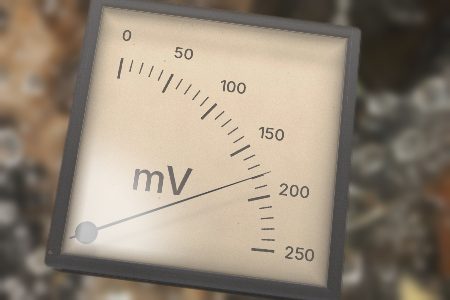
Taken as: 180 mV
